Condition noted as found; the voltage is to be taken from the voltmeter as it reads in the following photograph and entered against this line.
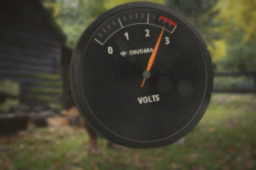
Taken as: 2.6 V
